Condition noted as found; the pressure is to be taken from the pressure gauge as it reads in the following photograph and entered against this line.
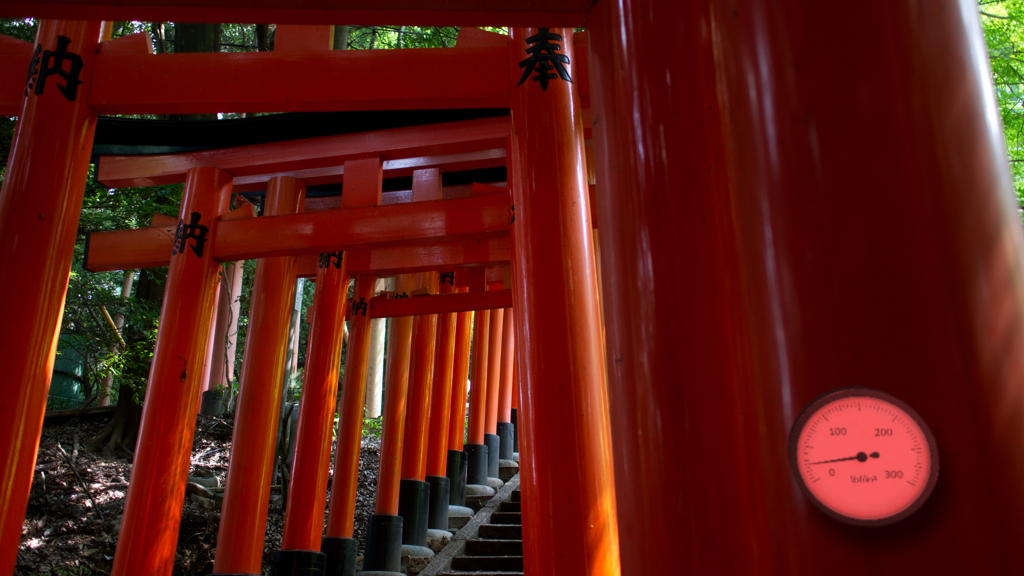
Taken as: 25 psi
